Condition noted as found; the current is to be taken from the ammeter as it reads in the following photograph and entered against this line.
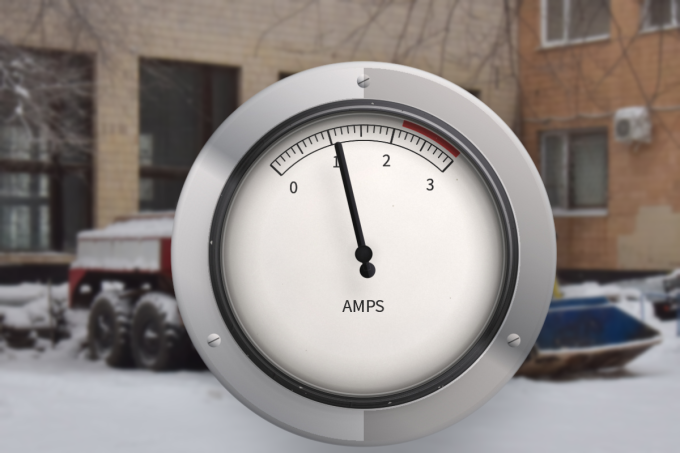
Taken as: 1.1 A
